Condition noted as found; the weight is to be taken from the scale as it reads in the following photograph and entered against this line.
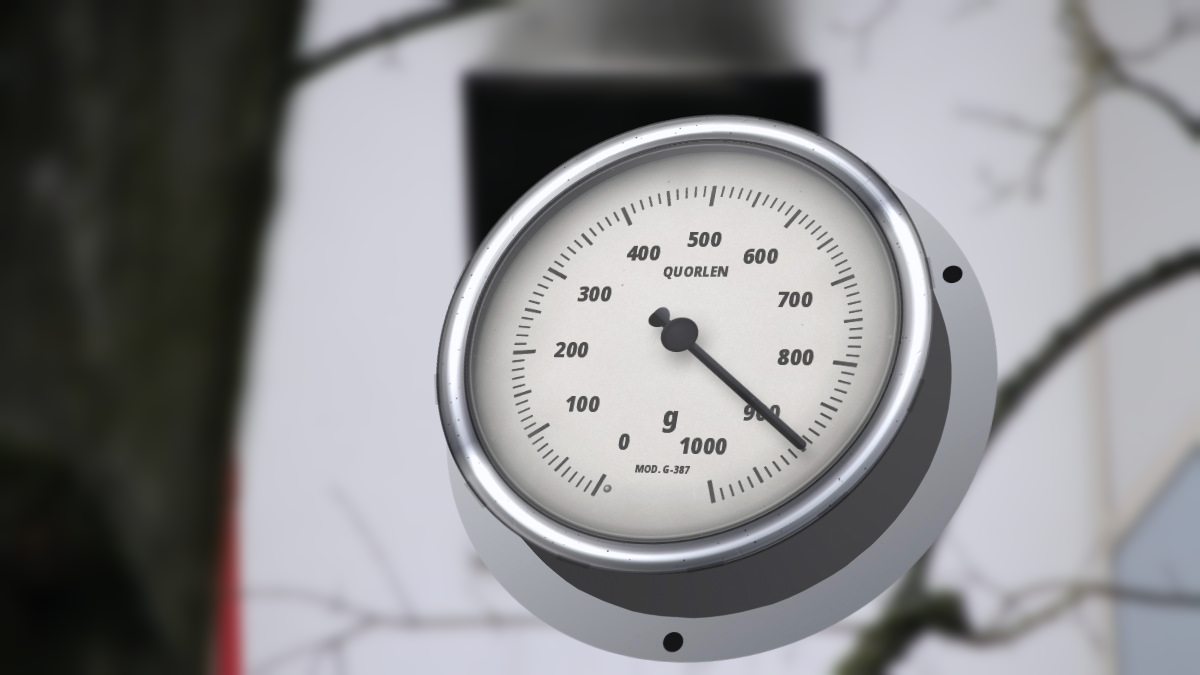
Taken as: 900 g
